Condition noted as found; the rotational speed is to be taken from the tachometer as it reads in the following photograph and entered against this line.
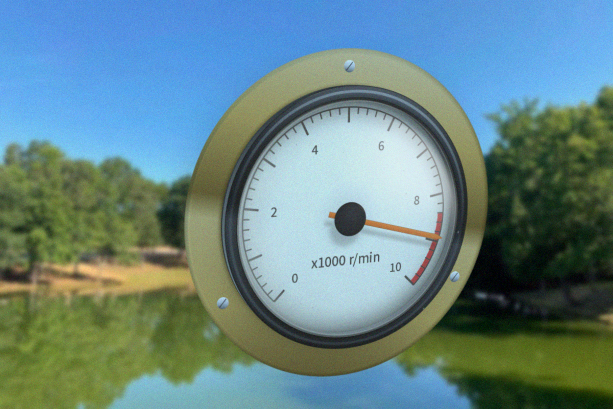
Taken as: 8900 rpm
